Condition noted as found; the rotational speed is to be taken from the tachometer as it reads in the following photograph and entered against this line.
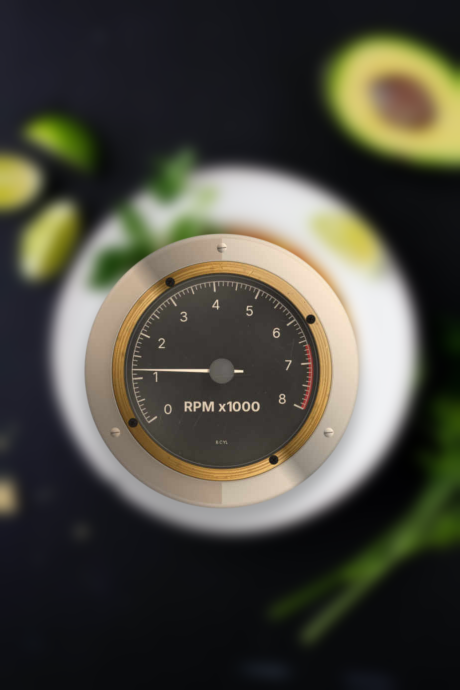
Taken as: 1200 rpm
